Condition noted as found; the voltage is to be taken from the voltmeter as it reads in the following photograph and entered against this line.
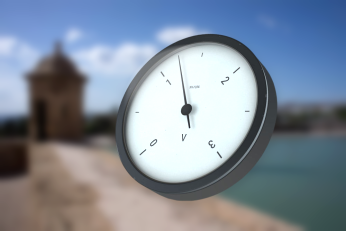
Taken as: 1.25 V
